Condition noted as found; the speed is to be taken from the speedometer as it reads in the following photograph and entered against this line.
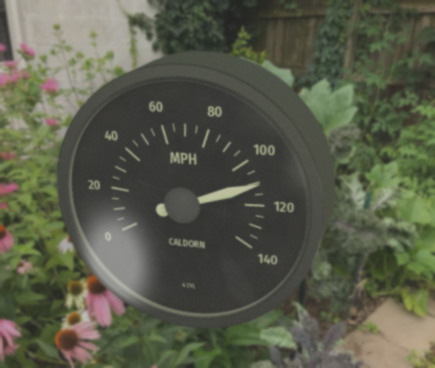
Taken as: 110 mph
